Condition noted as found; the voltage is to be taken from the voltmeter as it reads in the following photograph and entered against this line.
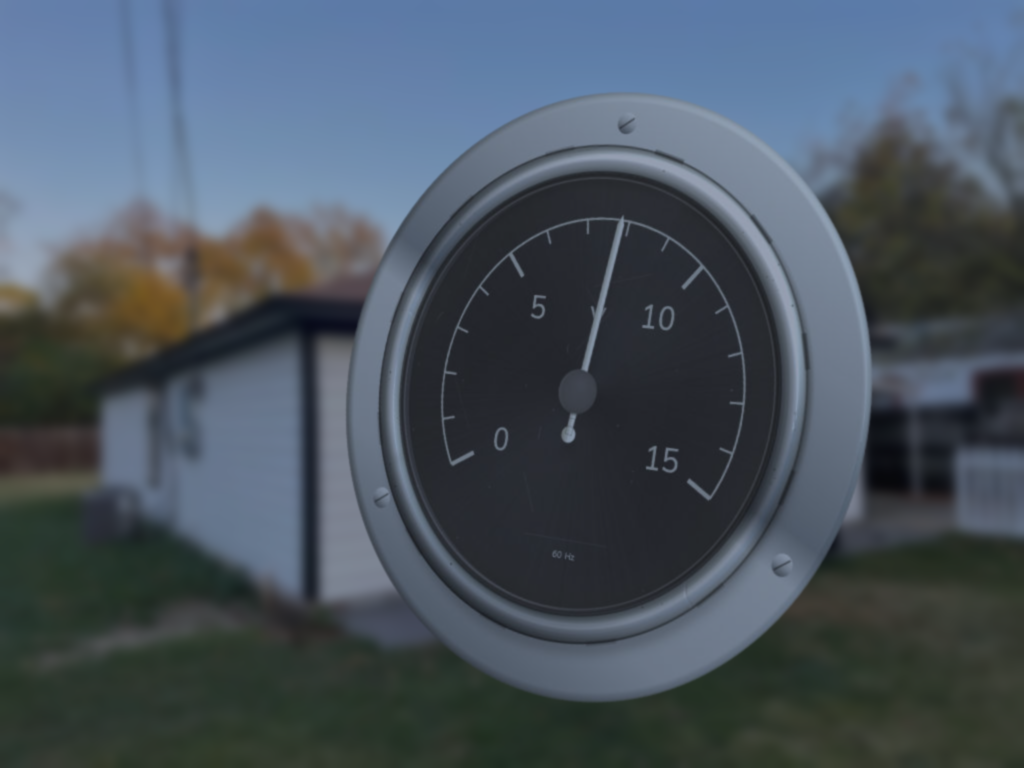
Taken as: 8 V
